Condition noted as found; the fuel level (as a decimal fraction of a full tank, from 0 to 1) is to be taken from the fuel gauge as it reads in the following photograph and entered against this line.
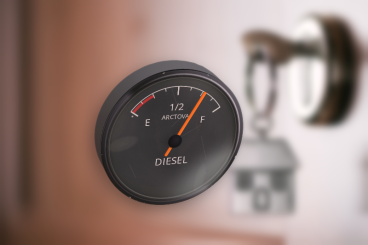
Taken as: 0.75
